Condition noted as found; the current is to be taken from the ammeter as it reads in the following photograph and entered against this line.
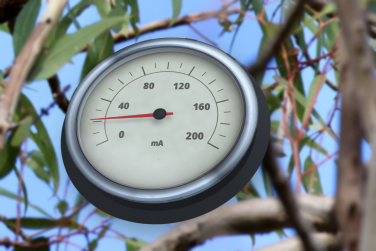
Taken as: 20 mA
